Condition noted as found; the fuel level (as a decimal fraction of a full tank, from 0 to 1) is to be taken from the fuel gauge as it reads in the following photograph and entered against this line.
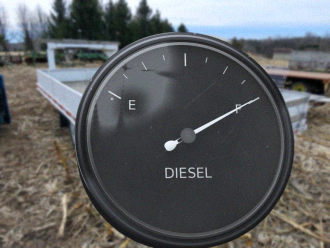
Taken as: 1
